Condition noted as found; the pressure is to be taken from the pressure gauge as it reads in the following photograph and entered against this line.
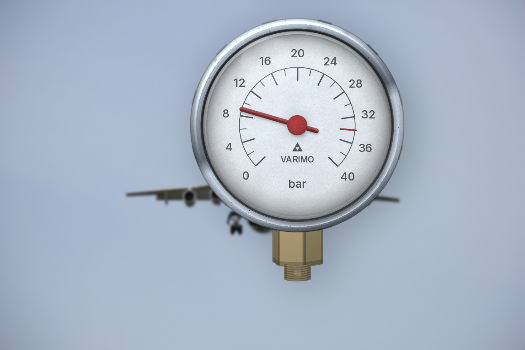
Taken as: 9 bar
